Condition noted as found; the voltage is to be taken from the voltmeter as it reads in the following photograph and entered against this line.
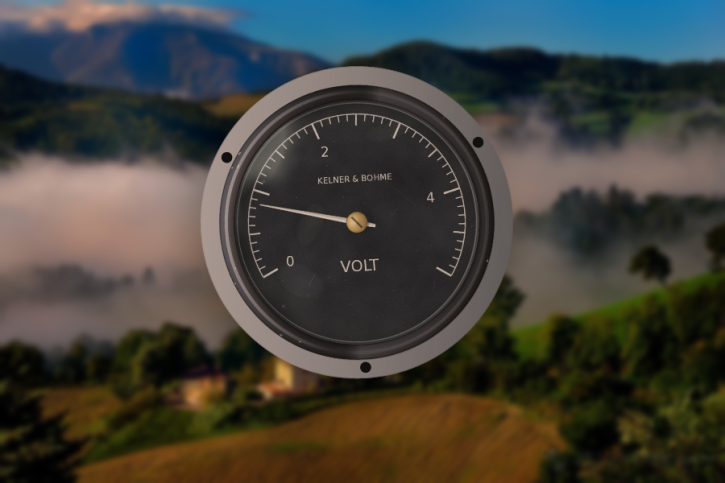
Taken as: 0.85 V
